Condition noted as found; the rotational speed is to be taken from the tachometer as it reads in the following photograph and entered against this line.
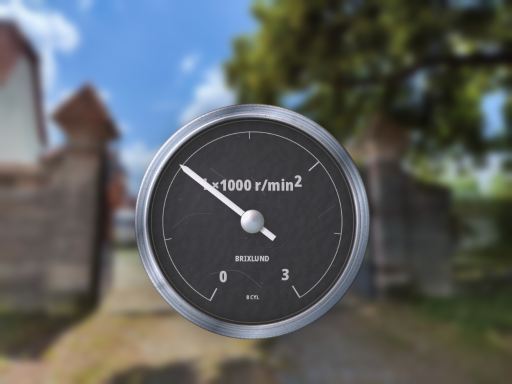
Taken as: 1000 rpm
